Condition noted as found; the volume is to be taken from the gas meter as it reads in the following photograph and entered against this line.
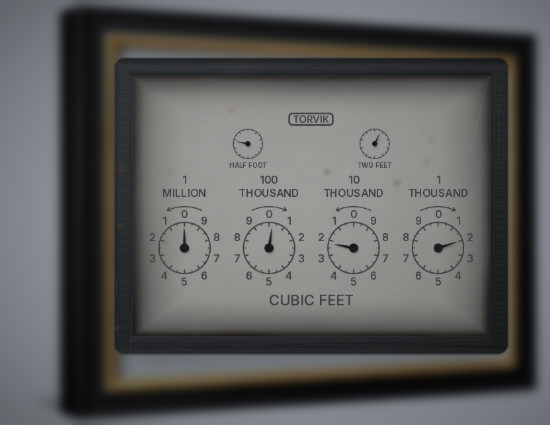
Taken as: 2200 ft³
